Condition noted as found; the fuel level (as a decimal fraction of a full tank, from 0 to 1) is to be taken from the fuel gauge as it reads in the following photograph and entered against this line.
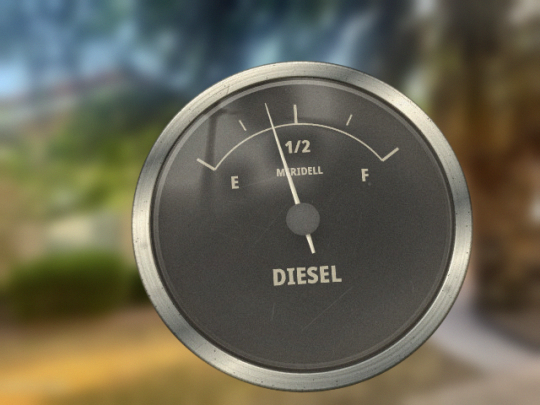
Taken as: 0.375
